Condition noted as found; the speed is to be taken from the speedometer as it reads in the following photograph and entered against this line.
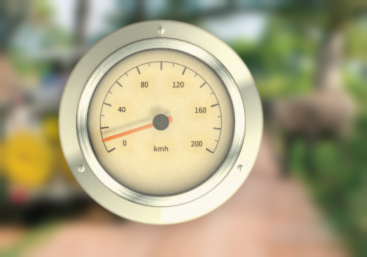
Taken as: 10 km/h
